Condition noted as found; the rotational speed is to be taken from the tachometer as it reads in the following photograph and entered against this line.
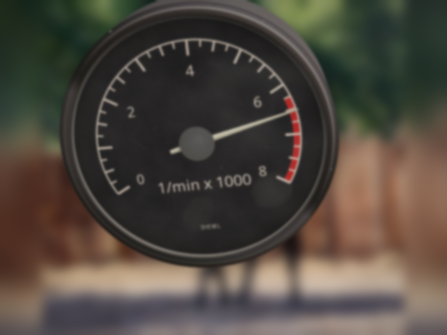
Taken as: 6500 rpm
